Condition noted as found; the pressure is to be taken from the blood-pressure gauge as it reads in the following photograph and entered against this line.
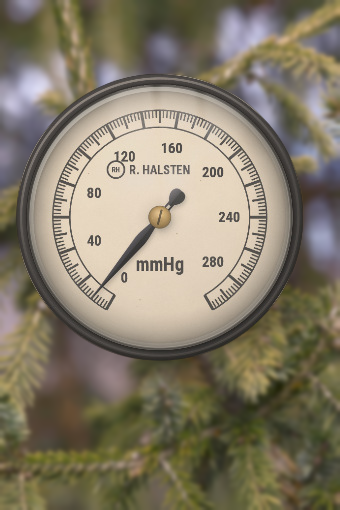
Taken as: 10 mmHg
